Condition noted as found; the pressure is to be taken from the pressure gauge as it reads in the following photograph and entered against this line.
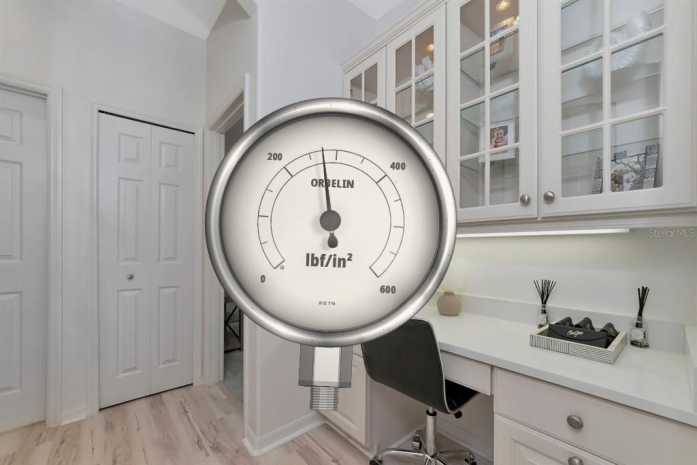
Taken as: 275 psi
